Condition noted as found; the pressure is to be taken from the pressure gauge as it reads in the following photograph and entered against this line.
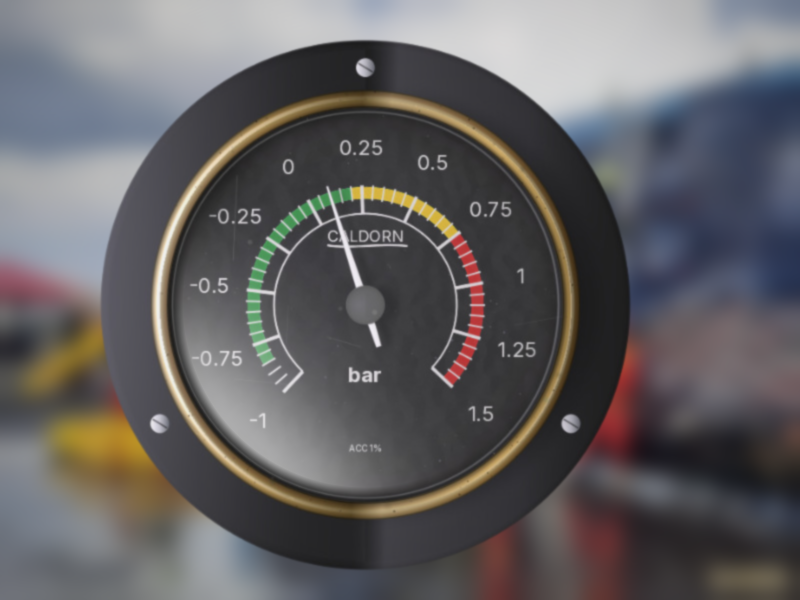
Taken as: 0.1 bar
